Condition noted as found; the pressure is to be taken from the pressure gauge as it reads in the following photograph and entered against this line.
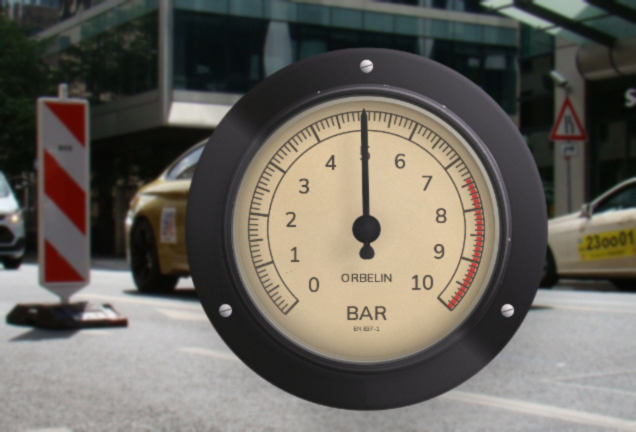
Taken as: 5 bar
